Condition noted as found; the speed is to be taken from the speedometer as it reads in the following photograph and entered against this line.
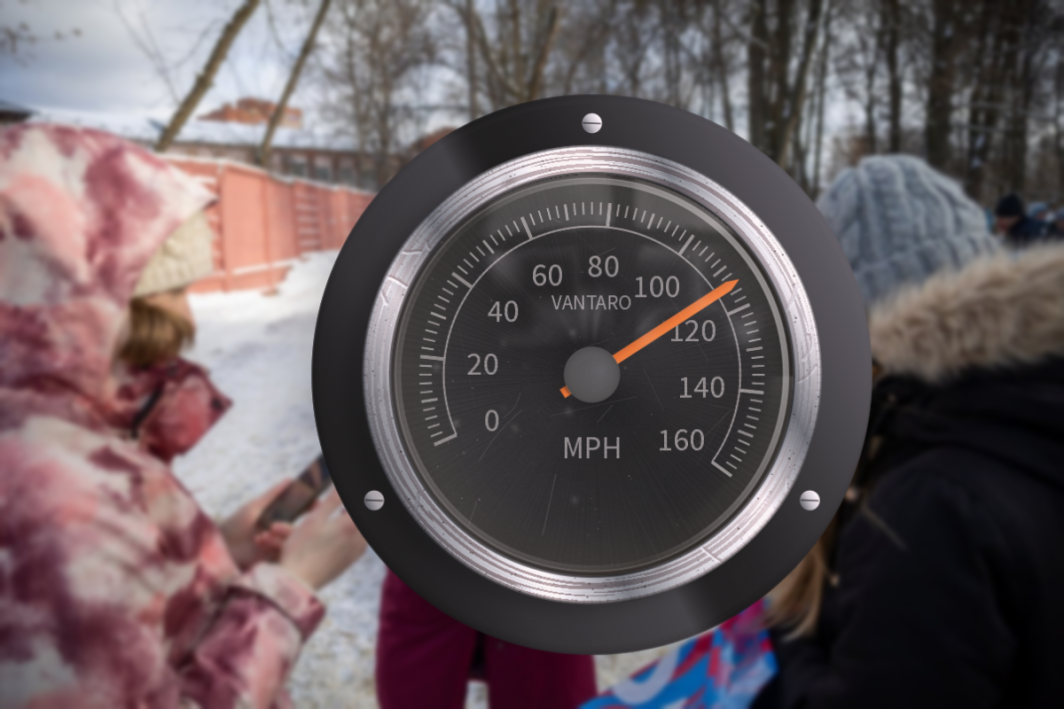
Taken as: 114 mph
